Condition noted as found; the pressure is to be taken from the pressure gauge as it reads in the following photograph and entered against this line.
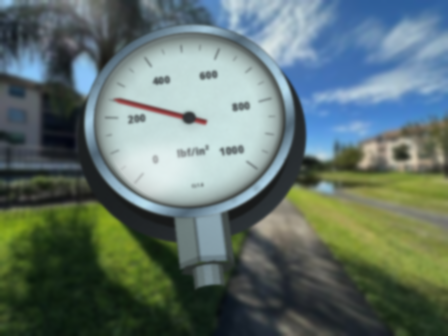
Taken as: 250 psi
